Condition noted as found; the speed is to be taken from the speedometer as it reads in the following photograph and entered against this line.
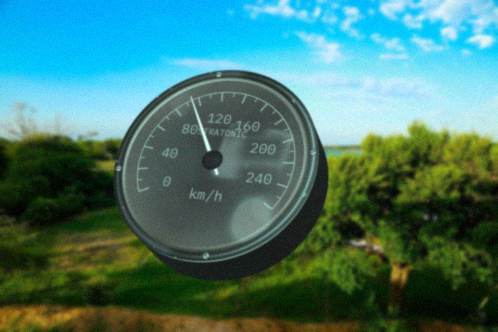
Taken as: 95 km/h
